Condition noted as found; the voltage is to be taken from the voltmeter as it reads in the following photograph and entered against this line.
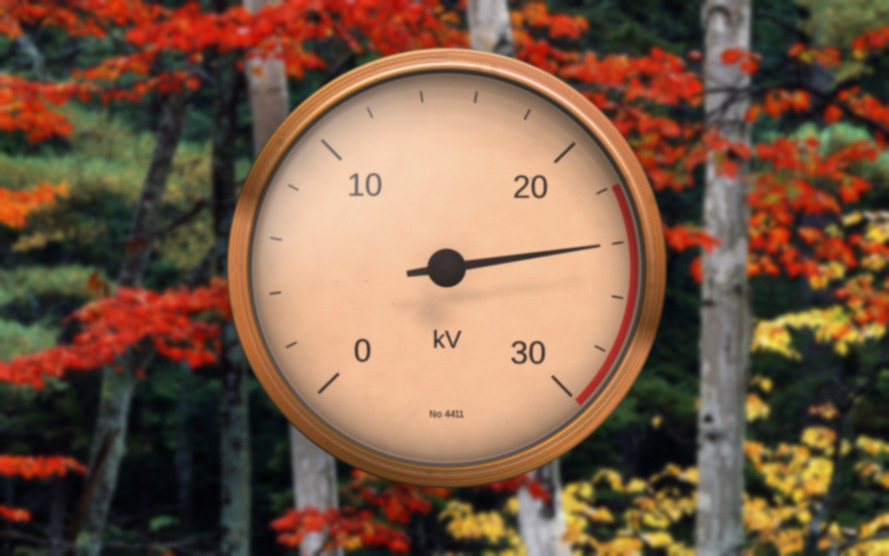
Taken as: 24 kV
